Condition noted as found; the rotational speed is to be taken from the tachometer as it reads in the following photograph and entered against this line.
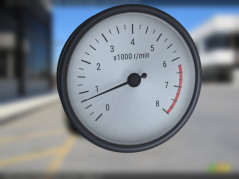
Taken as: 750 rpm
